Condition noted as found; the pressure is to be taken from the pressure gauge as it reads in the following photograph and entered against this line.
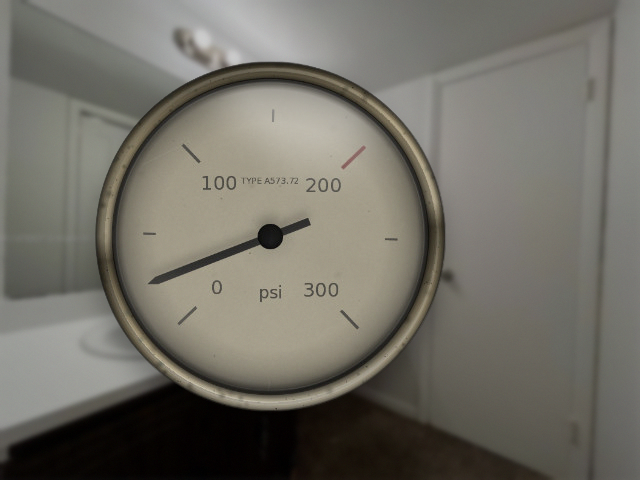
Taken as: 25 psi
